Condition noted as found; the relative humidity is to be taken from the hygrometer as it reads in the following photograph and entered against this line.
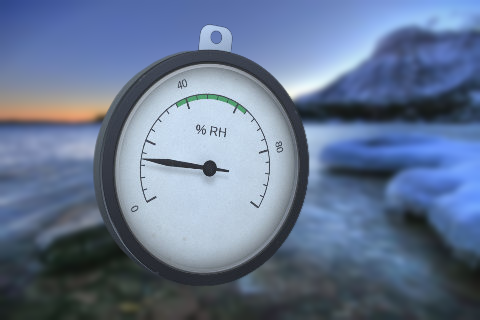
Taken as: 14 %
